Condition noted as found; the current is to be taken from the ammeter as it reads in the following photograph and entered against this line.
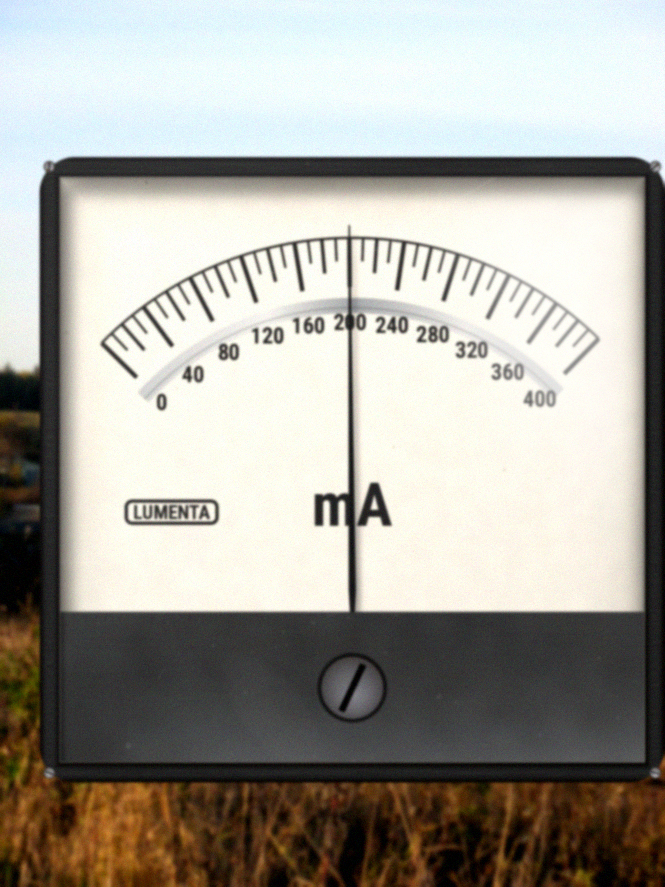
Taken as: 200 mA
